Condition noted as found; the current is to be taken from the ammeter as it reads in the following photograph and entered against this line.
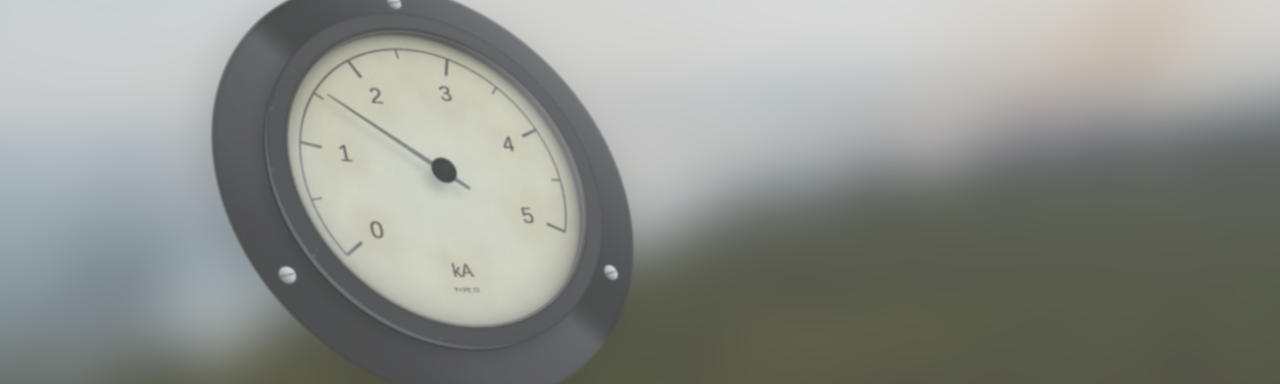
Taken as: 1.5 kA
